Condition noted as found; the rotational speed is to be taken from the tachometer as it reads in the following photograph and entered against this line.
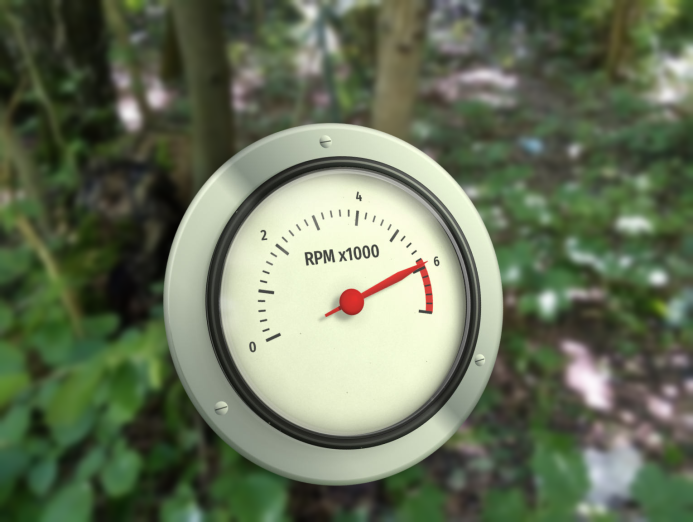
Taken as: 5900 rpm
